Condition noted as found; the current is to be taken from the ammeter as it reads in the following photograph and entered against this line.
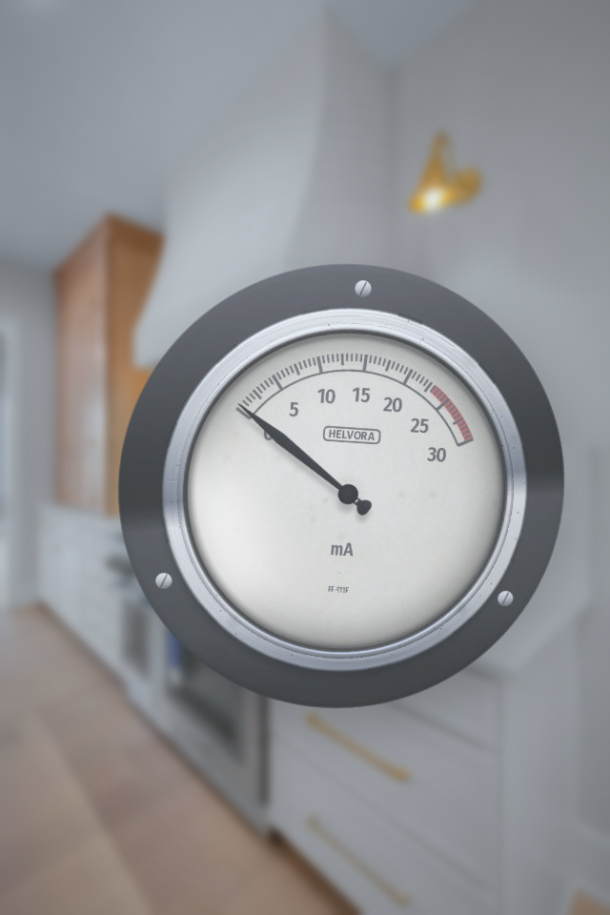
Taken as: 0.5 mA
